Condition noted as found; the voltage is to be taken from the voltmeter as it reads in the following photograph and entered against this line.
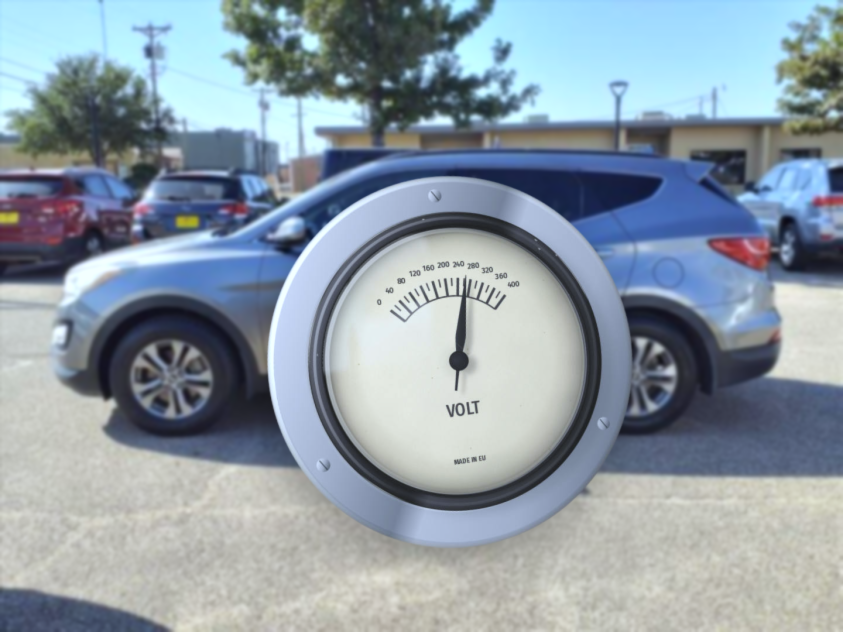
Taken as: 260 V
